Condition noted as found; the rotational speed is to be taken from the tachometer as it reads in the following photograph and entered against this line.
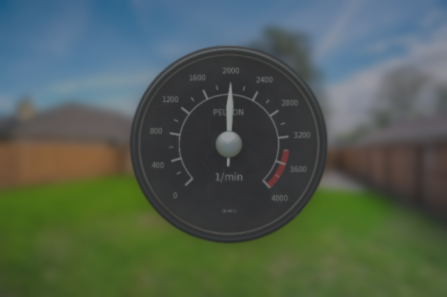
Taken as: 2000 rpm
